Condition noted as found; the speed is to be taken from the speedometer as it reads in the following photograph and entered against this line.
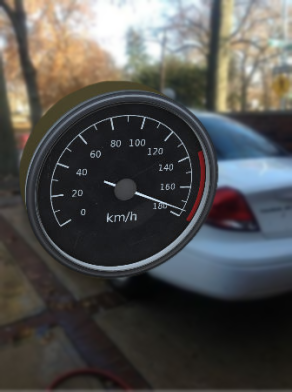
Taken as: 175 km/h
